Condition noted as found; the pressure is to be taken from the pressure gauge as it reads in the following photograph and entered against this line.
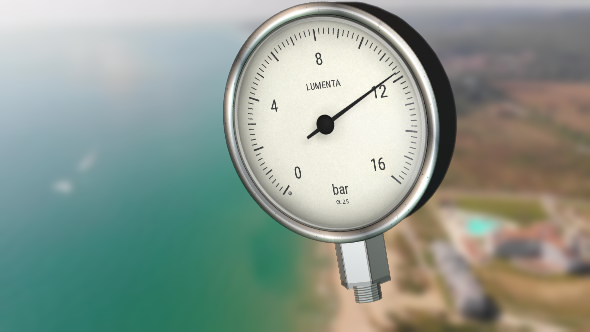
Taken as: 11.8 bar
